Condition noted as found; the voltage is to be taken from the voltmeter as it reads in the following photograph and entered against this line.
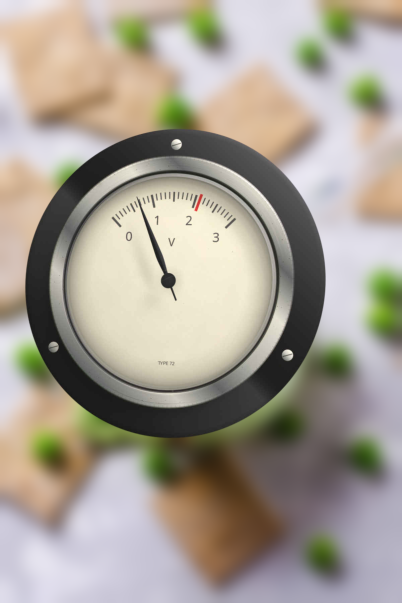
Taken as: 0.7 V
